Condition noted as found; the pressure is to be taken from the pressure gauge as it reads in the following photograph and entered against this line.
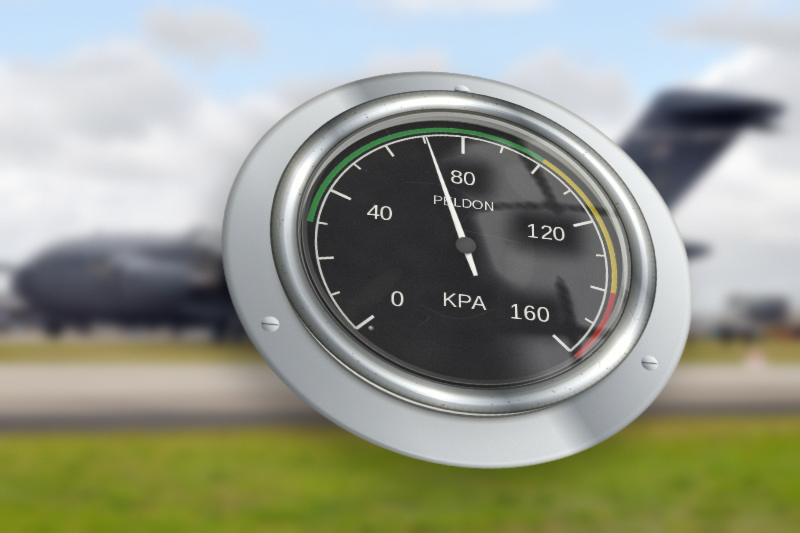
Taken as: 70 kPa
